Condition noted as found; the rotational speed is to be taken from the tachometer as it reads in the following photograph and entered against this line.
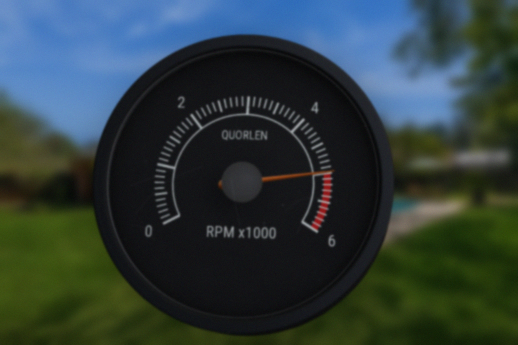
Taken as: 5000 rpm
